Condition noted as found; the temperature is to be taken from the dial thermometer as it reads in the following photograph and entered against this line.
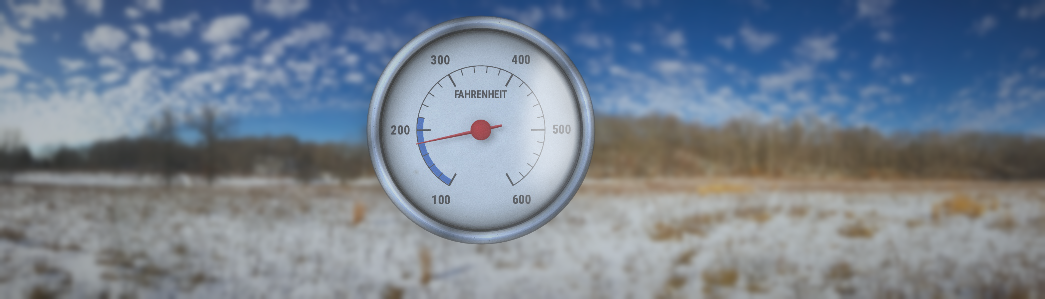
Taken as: 180 °F
